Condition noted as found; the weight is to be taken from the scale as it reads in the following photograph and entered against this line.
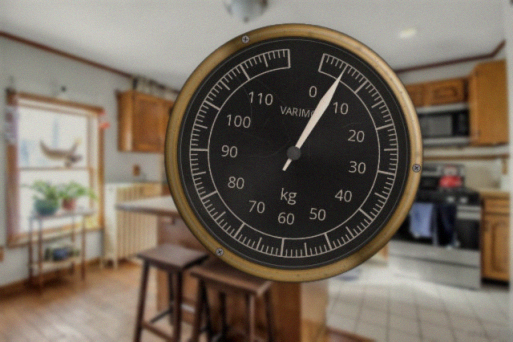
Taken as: 5 kg
